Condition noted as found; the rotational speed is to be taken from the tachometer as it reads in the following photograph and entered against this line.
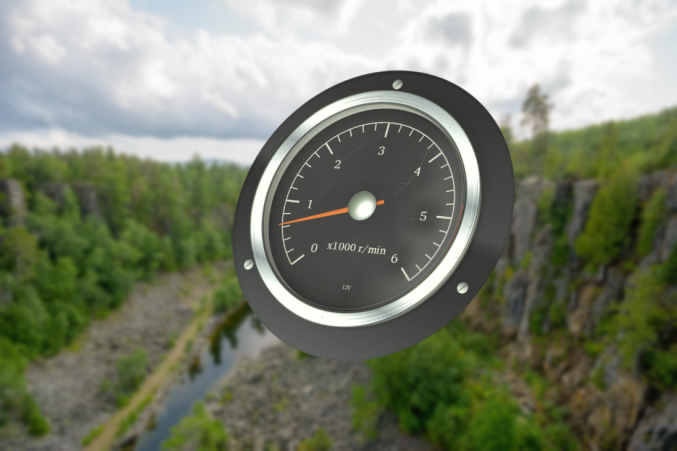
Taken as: 600 rpm
